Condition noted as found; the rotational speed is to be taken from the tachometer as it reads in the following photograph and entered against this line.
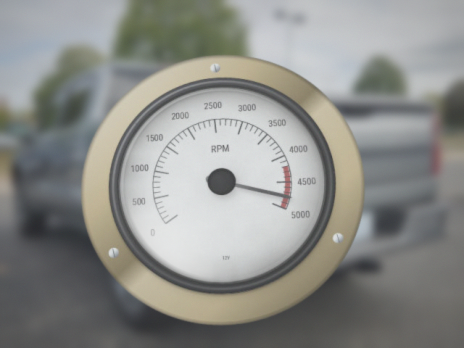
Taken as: 4800 rpm
